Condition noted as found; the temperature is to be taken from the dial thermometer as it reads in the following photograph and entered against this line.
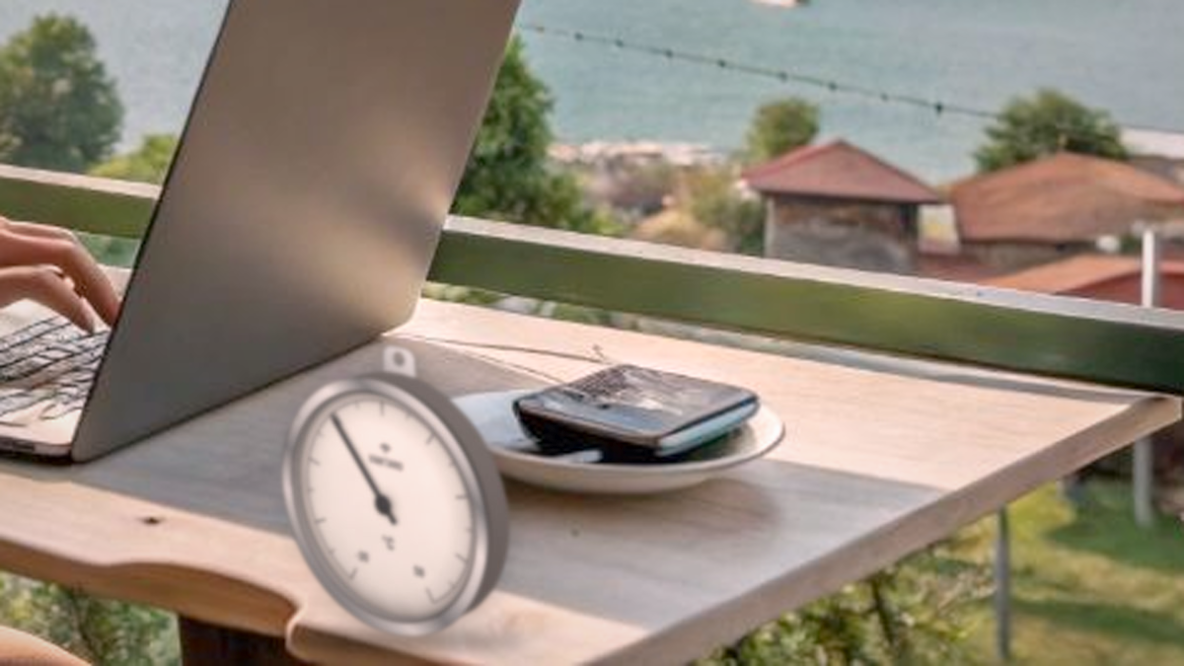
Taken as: 0 °C
